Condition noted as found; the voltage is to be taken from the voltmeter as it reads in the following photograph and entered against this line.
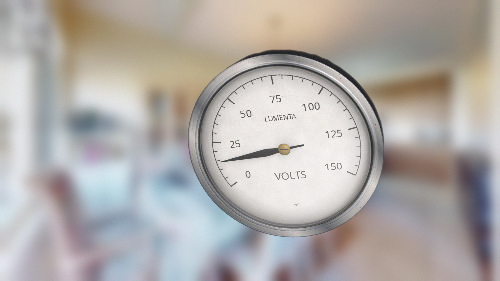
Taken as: 15 V
